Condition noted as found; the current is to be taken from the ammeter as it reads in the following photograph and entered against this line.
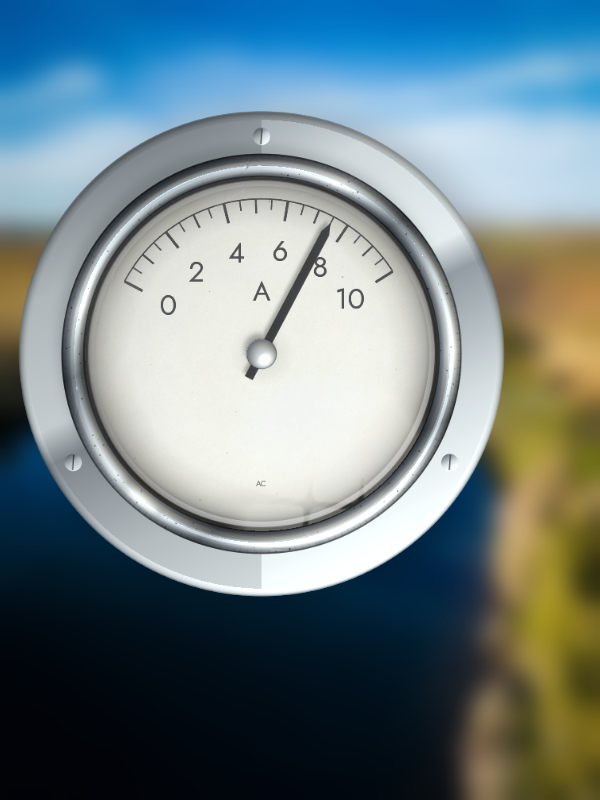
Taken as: 7.5 A
